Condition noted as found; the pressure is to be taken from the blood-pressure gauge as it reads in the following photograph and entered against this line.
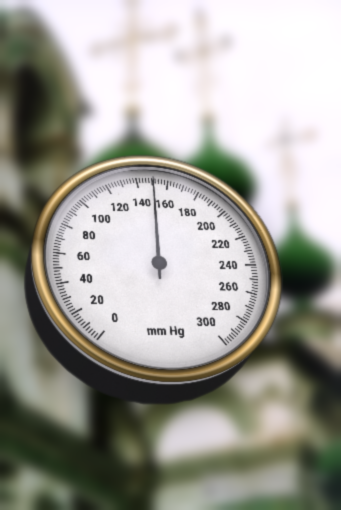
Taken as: 150 mmHg
